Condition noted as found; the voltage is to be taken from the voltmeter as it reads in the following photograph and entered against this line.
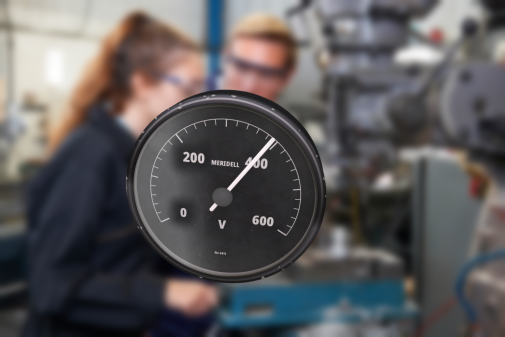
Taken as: 390 V
